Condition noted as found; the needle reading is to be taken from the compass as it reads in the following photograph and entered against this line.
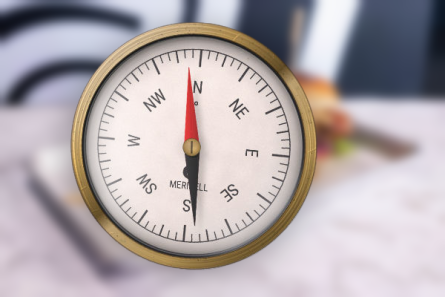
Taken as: 352.5 °
